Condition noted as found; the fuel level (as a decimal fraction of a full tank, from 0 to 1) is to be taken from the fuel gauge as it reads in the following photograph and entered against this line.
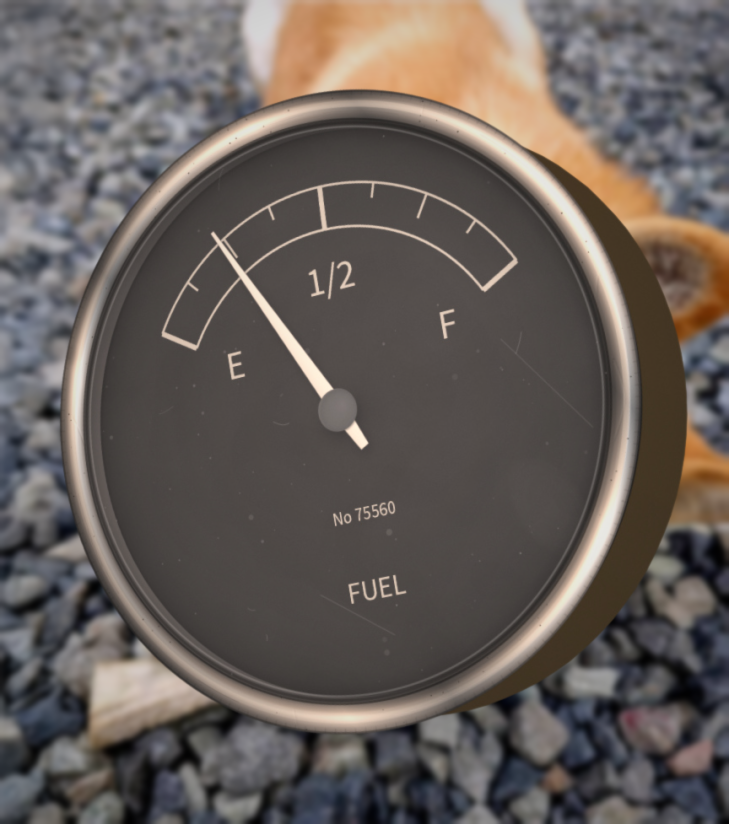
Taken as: 0.25
